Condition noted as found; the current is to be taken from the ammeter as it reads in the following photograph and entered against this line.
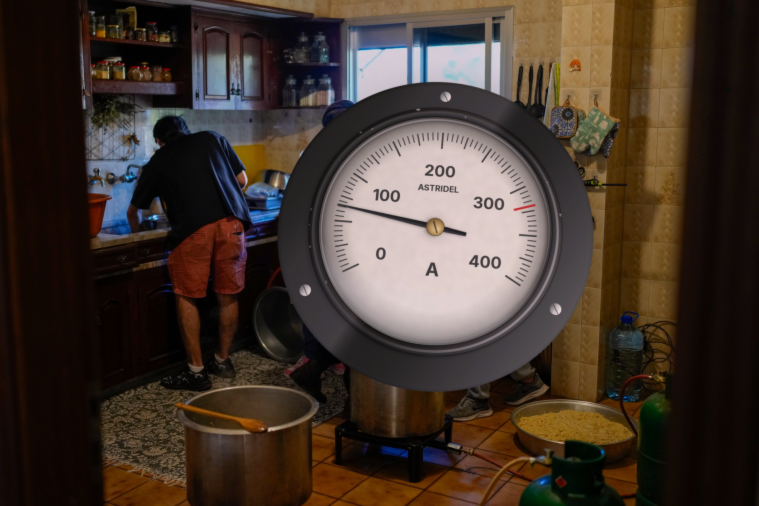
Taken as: 65 A
